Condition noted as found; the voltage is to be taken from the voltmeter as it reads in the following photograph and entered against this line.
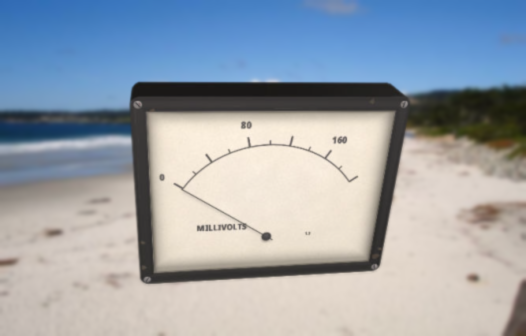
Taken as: 0 mV
